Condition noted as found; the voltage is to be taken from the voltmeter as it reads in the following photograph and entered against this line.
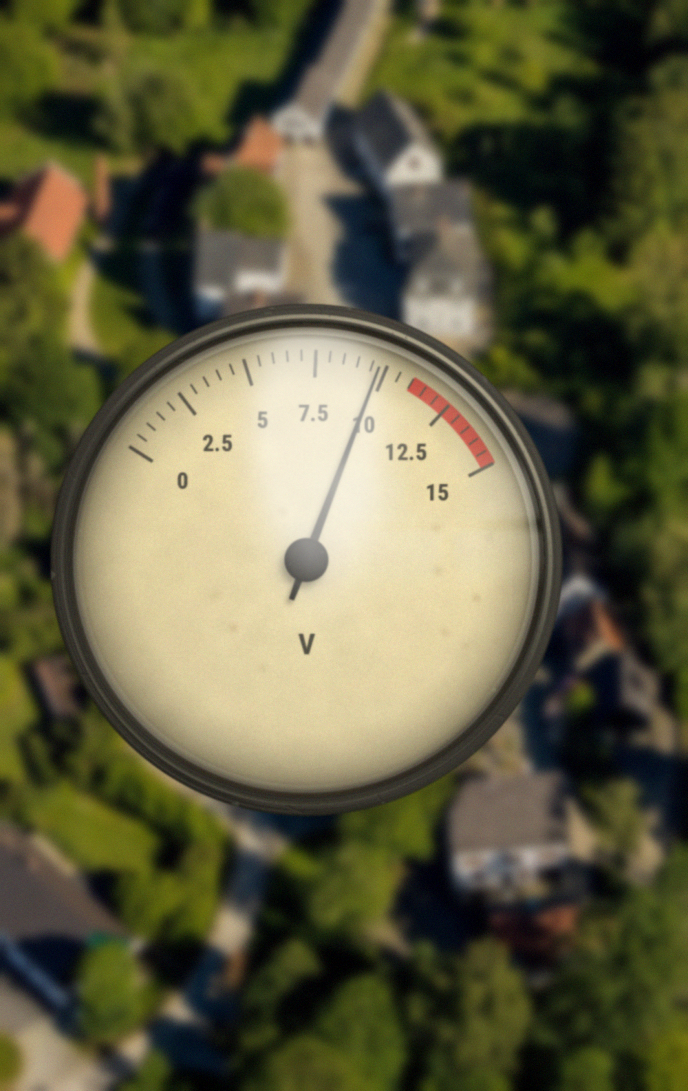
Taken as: 9.75 V
